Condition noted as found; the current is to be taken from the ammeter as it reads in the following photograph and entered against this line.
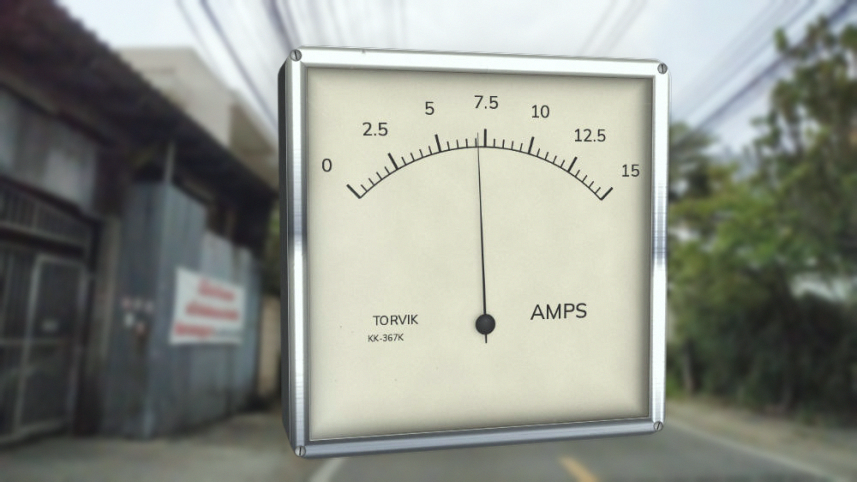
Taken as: 7 A
